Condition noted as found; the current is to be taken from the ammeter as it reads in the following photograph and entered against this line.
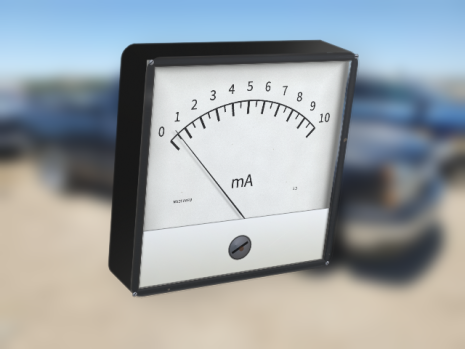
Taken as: 0.5 mA
